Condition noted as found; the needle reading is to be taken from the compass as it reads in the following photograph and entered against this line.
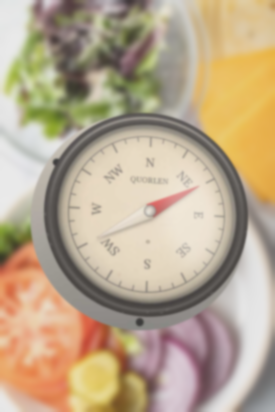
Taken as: 60 °
